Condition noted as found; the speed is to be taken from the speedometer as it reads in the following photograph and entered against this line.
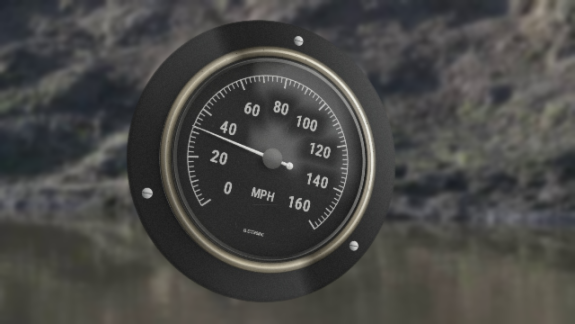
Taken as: 32 mph
